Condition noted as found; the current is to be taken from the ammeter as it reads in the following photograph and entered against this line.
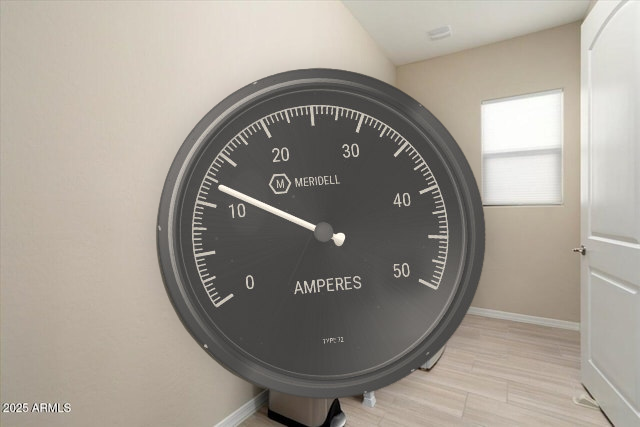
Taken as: 12 A
